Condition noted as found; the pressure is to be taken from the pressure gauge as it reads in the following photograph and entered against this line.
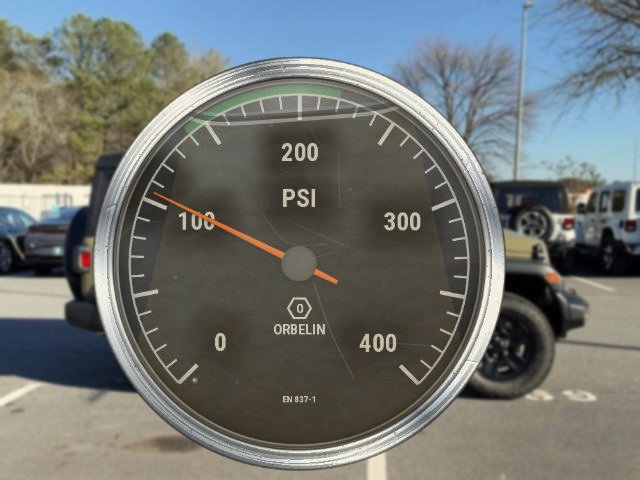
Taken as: 105 psi
